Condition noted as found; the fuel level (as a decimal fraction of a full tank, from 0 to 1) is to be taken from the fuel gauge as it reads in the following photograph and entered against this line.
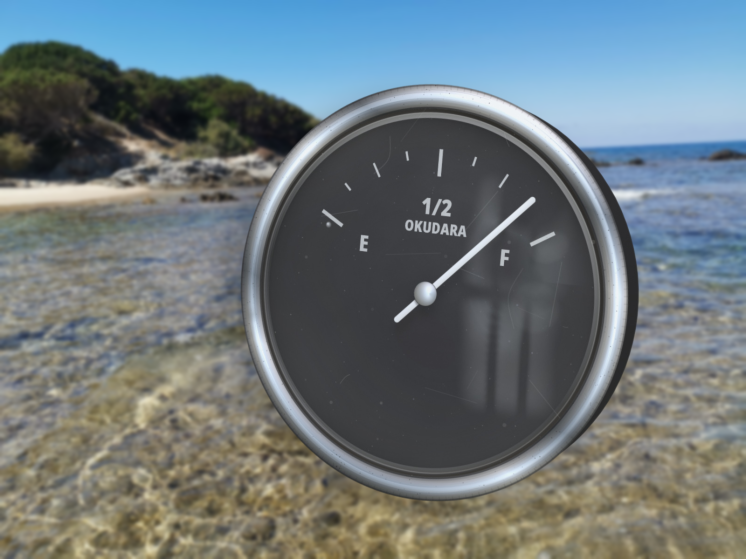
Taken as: 0.875
